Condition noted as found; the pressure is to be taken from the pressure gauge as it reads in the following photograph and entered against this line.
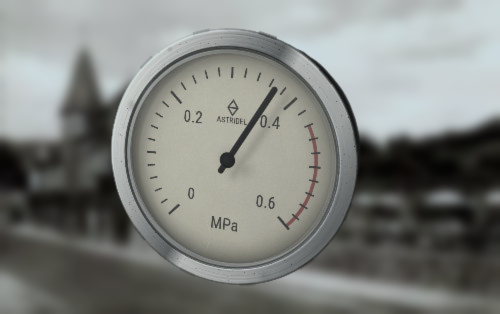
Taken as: 0.37 MPa
